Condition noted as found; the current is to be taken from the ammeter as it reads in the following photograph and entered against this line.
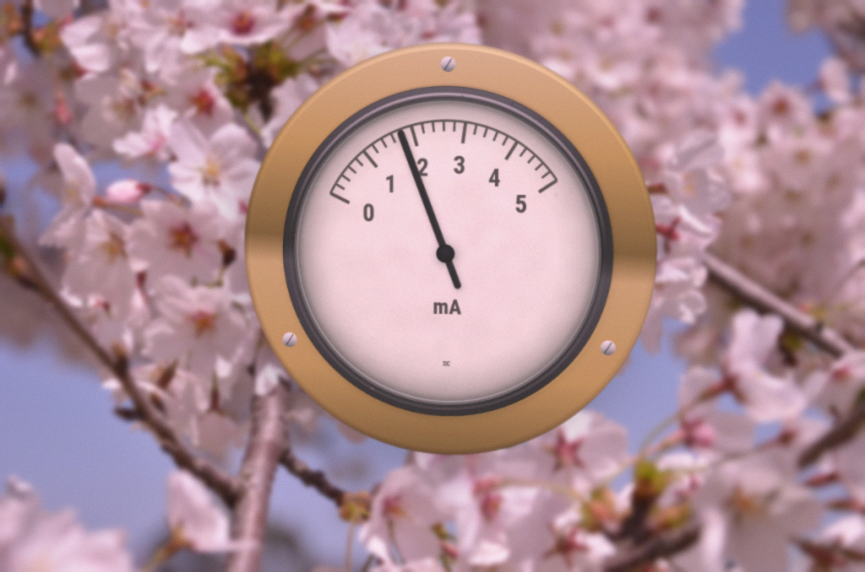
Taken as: 1.8 mA
